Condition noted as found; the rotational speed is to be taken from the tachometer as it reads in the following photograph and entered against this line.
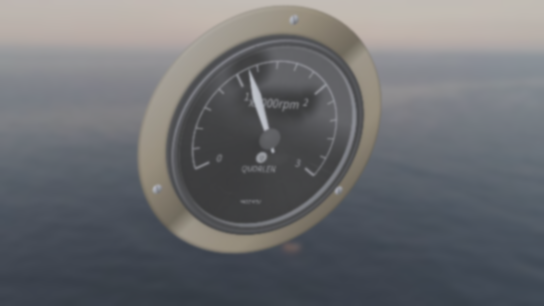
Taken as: 1100 rpm
